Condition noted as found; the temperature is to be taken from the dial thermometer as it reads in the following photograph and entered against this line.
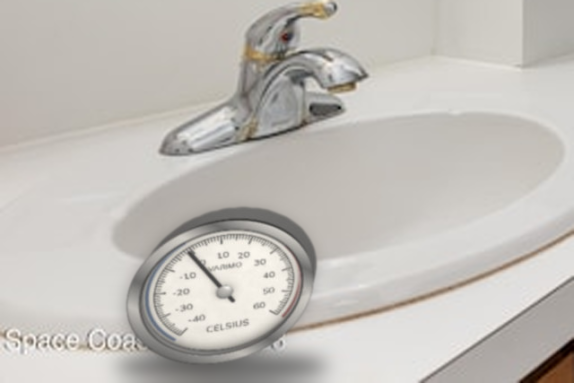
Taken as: 0 °C
